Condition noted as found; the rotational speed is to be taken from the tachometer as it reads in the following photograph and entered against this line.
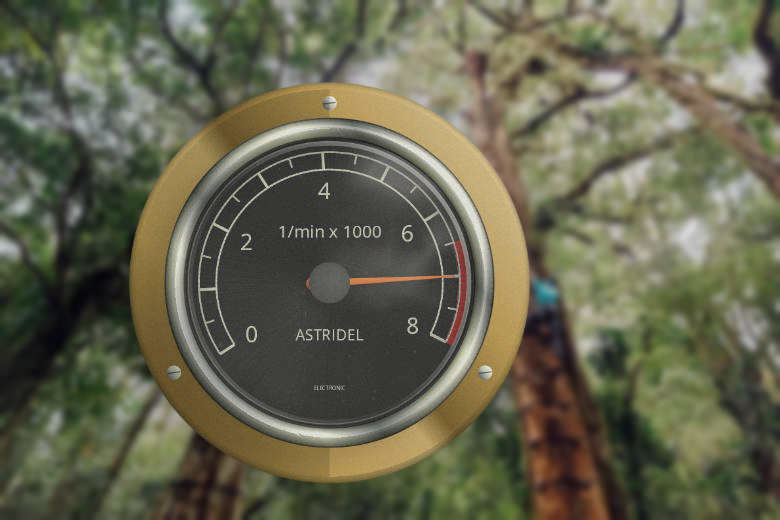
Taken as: 7000 rpm
